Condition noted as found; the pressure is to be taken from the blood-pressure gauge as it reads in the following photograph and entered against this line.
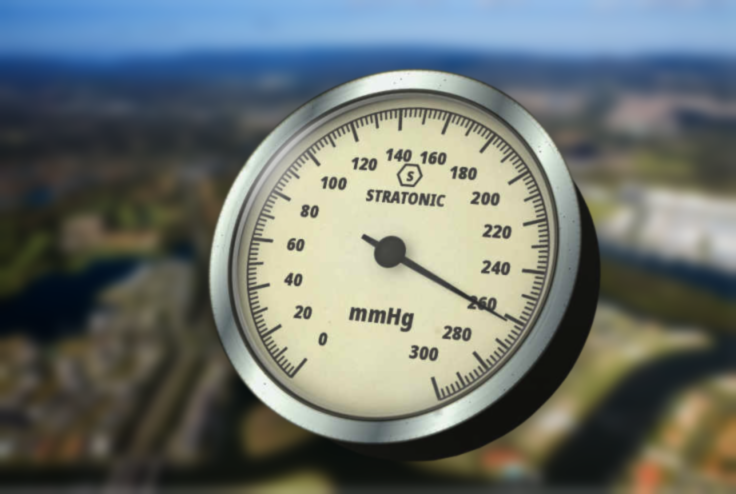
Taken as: 262 mmHg
